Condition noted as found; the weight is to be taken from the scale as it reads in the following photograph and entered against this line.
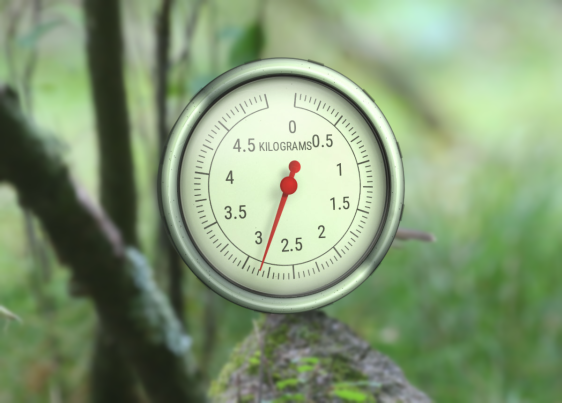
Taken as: 2.85 kg
